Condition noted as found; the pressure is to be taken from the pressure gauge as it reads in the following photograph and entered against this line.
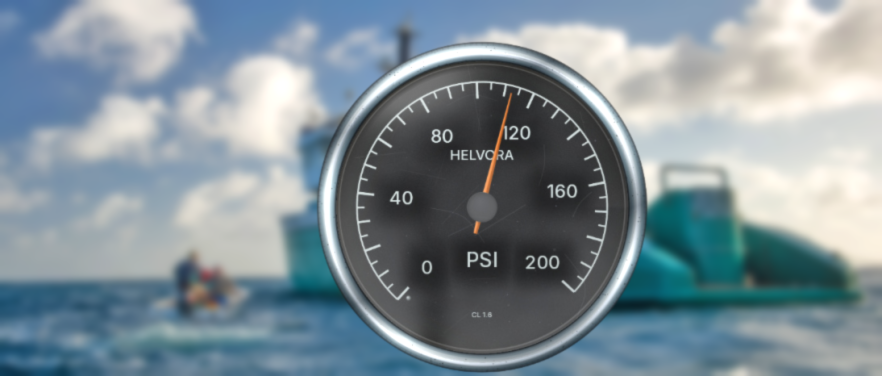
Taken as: 112.5 psi
